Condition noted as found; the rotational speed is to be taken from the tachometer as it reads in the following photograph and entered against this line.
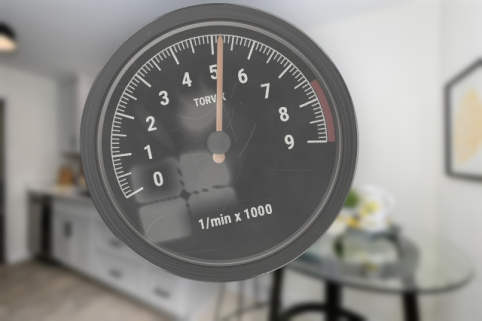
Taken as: 5200 rpm
